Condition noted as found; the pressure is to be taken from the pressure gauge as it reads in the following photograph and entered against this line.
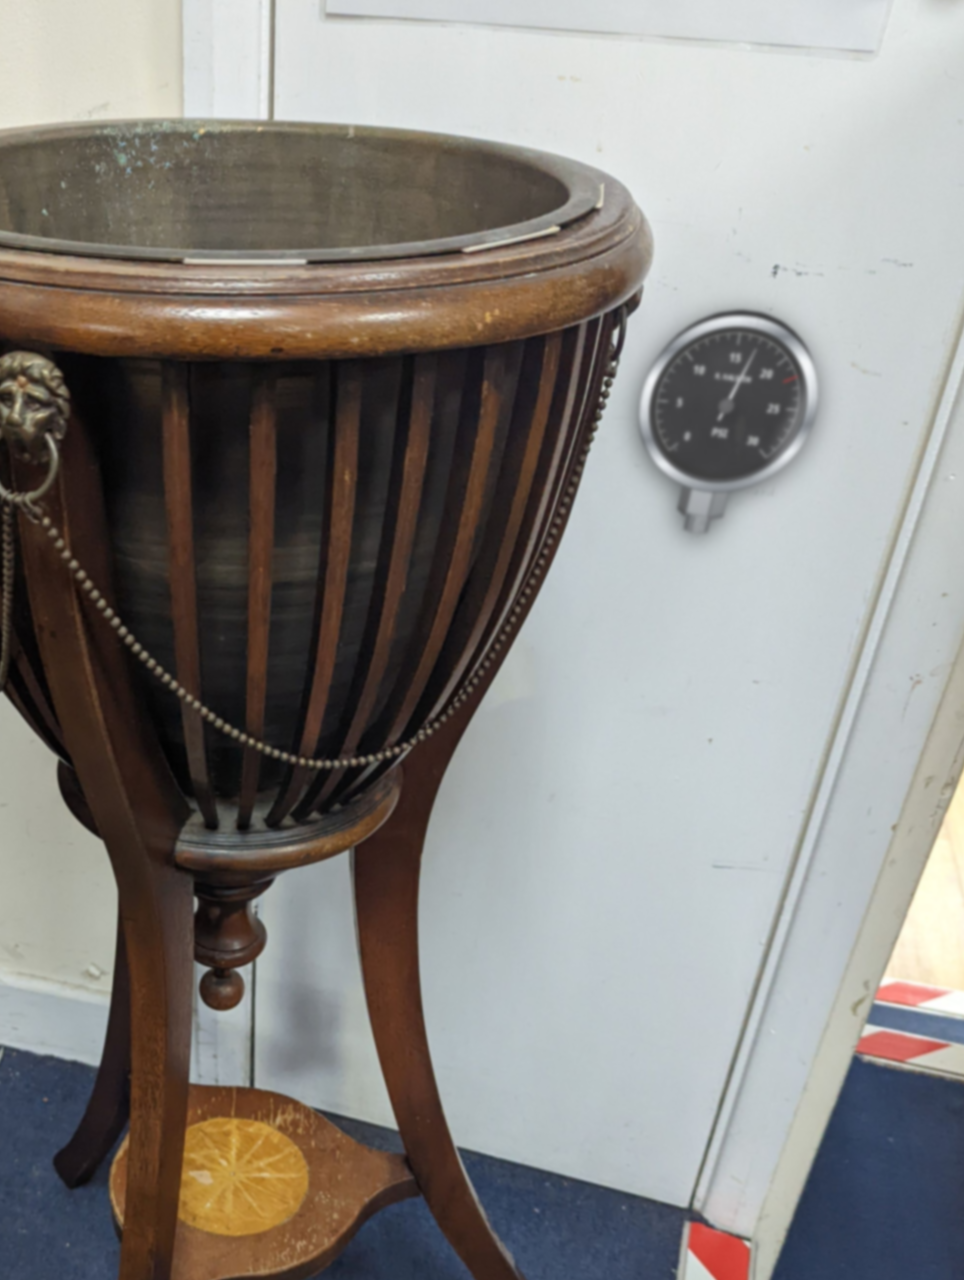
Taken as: 17 psi
